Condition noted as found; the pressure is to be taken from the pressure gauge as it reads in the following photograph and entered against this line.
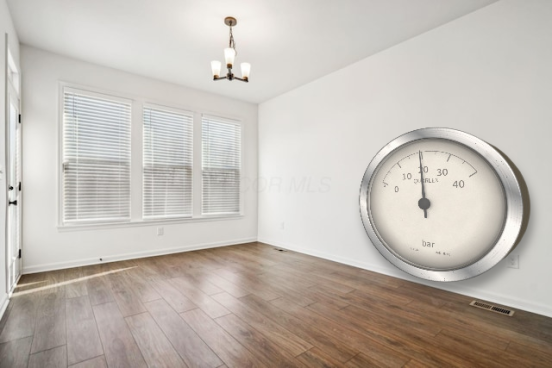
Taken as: 20 bar
